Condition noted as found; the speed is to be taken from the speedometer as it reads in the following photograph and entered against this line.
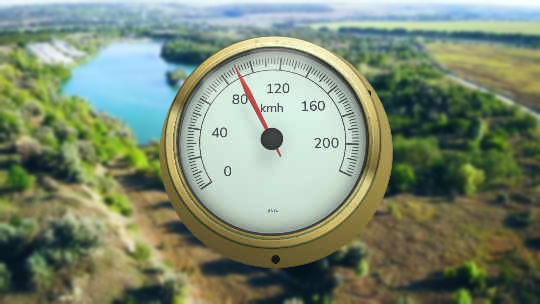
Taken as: 90 km/h
